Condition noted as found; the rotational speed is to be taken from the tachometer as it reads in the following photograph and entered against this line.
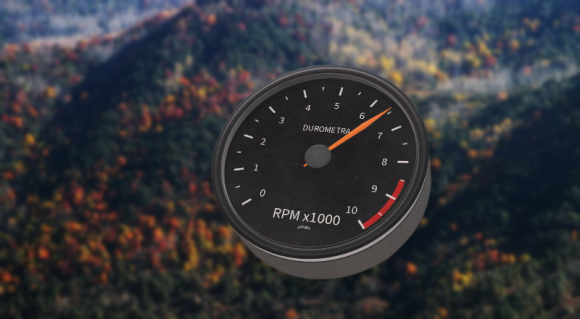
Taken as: 6500 rpm
